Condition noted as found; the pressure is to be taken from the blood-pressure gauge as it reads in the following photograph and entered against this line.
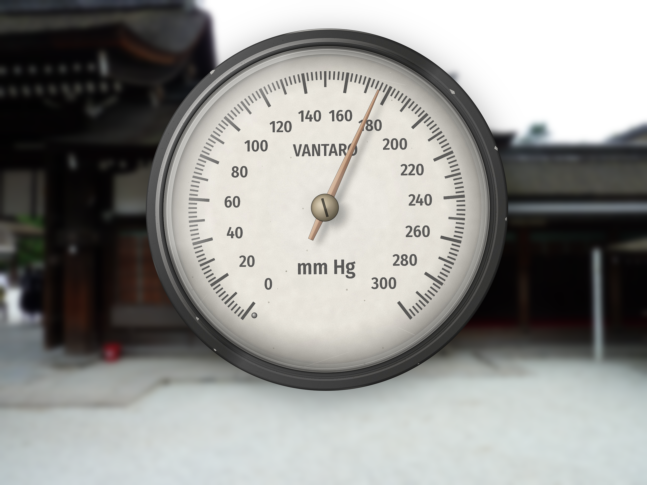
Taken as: 176 mmHg
